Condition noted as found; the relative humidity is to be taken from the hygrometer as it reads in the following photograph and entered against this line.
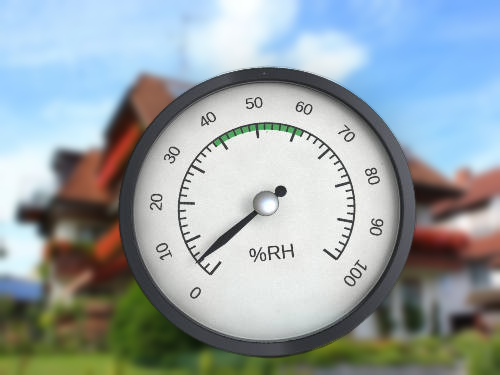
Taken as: 4 %
